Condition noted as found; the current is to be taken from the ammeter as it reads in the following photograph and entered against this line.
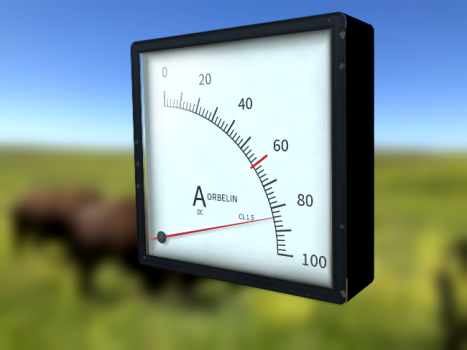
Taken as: 84 A
